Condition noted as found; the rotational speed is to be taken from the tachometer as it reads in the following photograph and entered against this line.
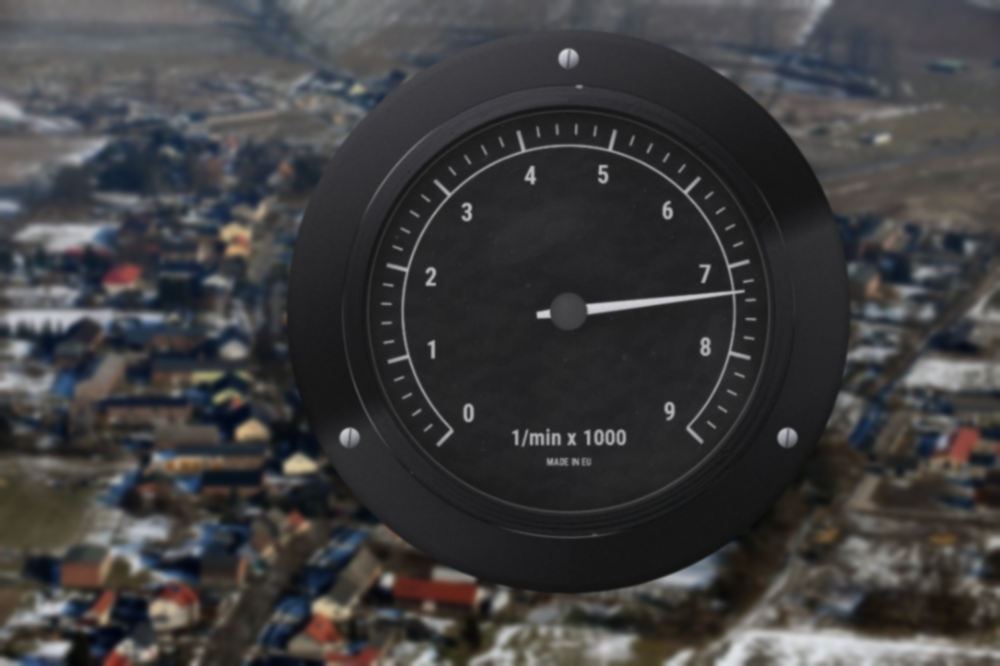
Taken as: 7300 rpm
